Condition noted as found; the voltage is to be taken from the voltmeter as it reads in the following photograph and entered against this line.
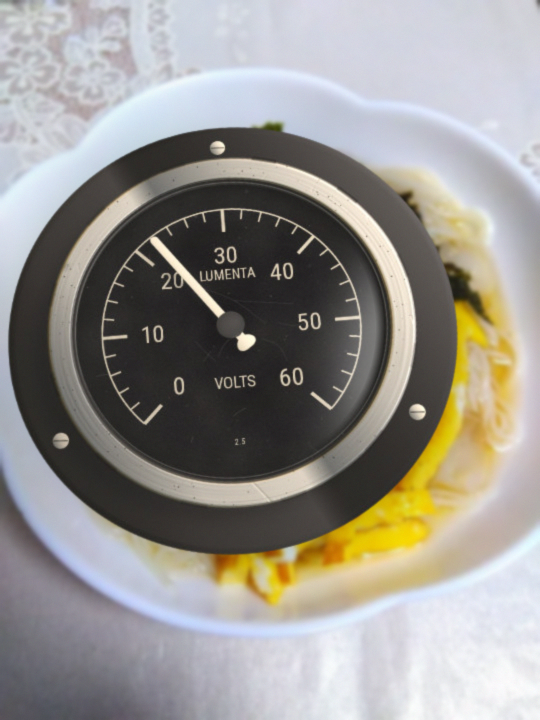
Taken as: 22 V
